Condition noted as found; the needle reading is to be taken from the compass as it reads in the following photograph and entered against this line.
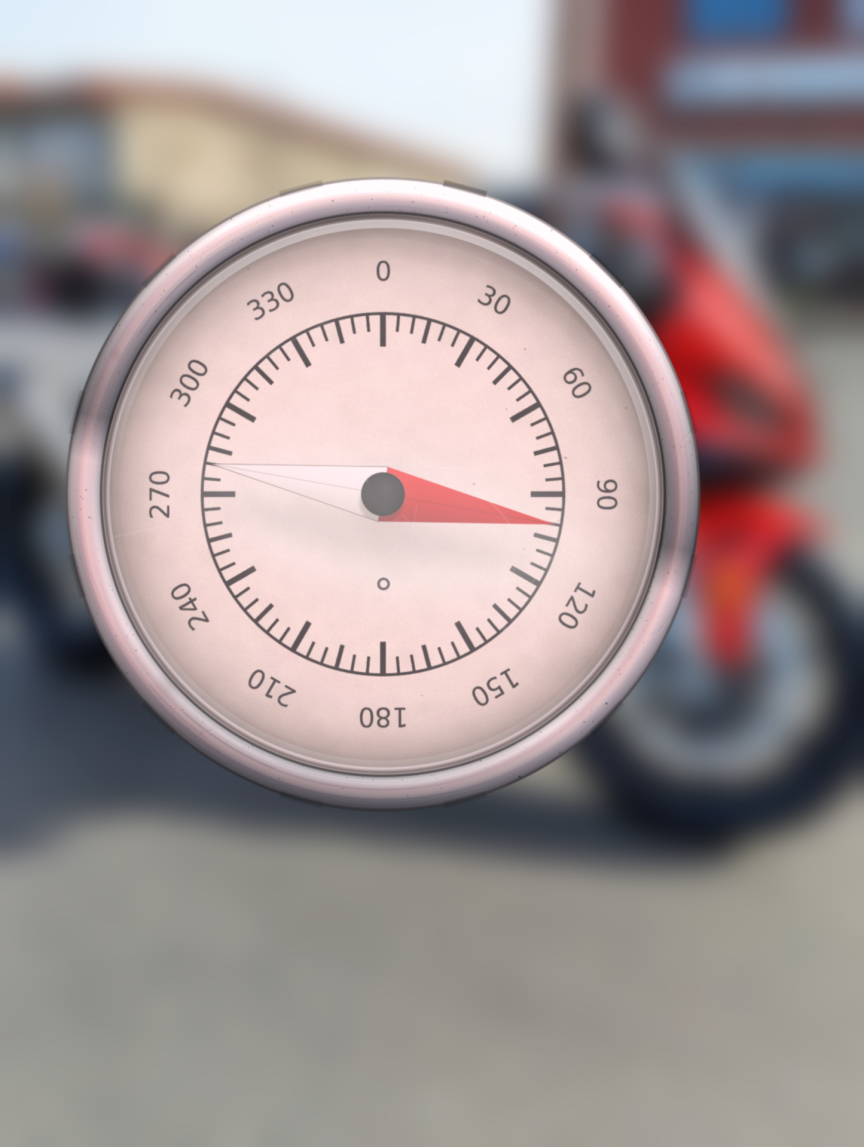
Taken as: 100 °
